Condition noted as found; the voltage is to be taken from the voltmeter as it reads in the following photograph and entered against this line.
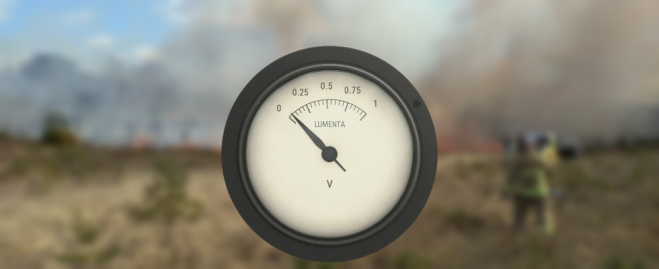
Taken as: 0.05 V
